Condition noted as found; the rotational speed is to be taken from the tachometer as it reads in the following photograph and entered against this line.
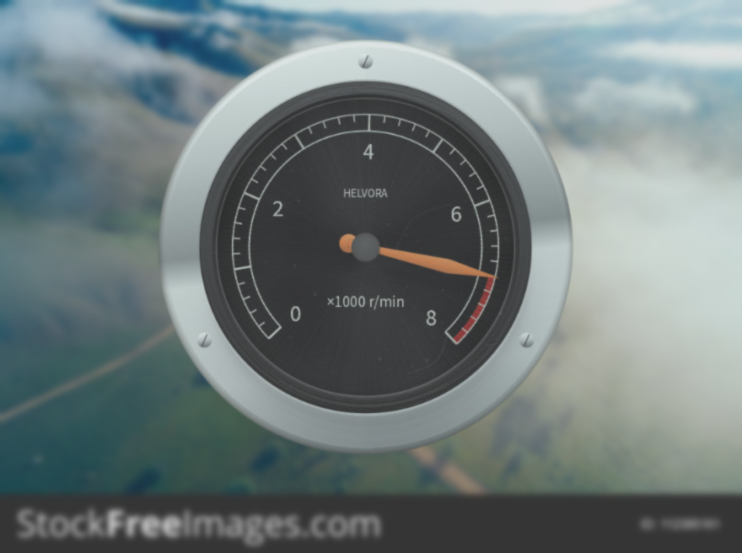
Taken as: 7000 rpm
